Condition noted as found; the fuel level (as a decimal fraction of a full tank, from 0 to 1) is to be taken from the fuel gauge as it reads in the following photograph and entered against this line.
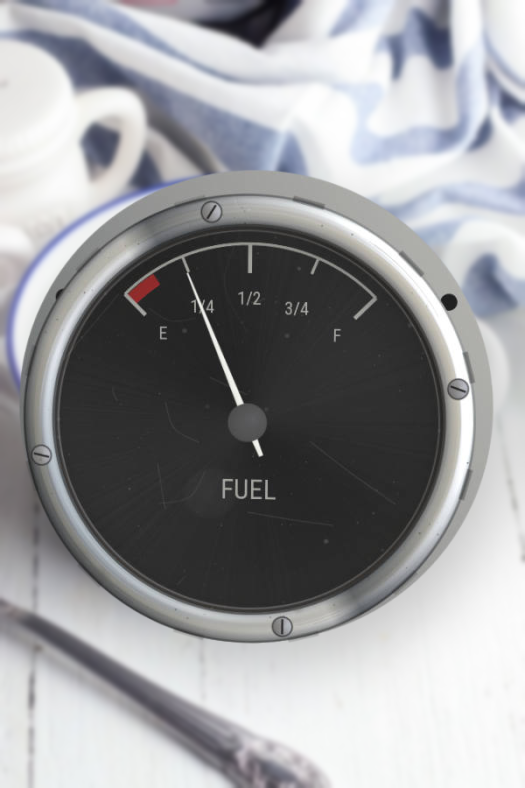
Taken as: 0.25
